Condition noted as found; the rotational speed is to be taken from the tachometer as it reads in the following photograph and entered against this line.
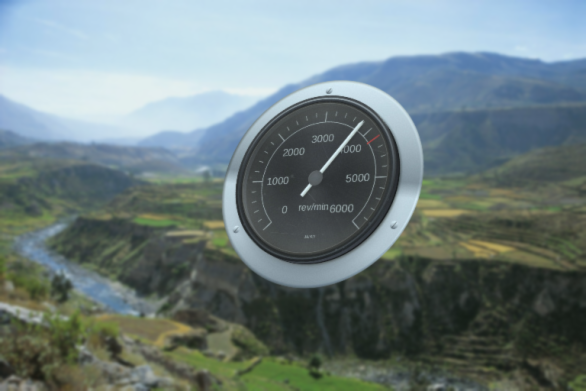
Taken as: 3800 rpm
